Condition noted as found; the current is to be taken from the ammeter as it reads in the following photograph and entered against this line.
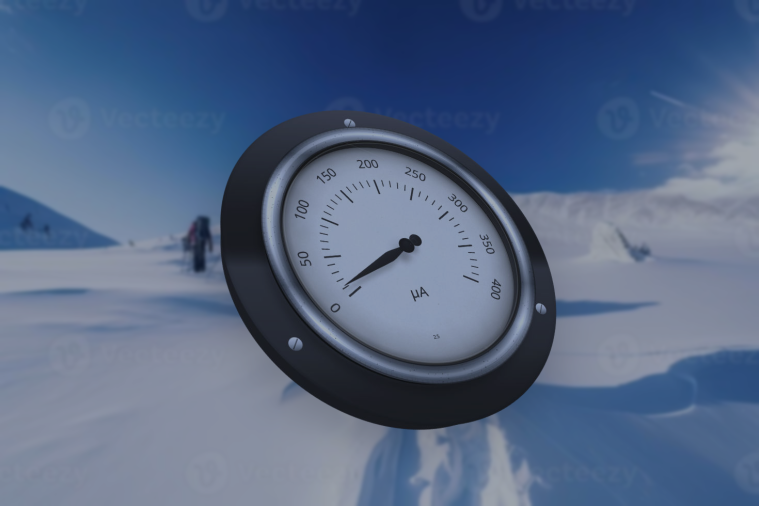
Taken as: 10 µA
